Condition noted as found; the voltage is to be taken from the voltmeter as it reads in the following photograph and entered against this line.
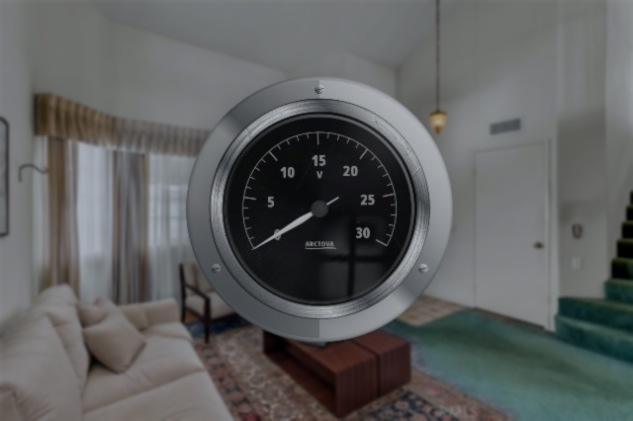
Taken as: 0 V
